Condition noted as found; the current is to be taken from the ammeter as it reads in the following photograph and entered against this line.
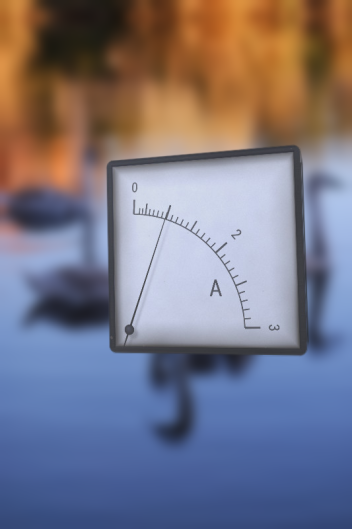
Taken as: 1 A
